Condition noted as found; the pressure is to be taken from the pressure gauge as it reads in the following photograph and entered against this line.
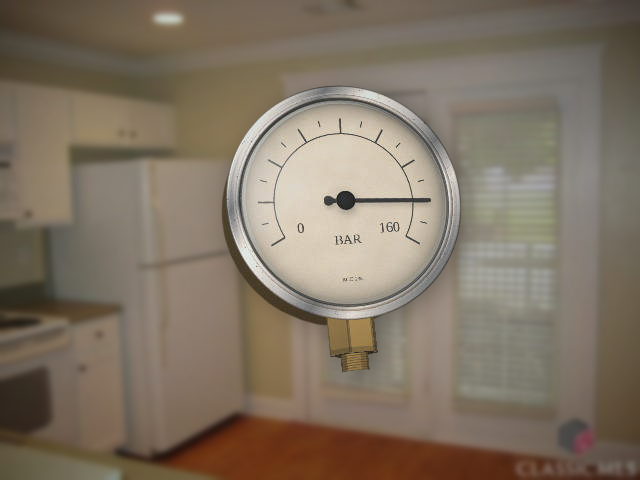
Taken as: 140 bar
